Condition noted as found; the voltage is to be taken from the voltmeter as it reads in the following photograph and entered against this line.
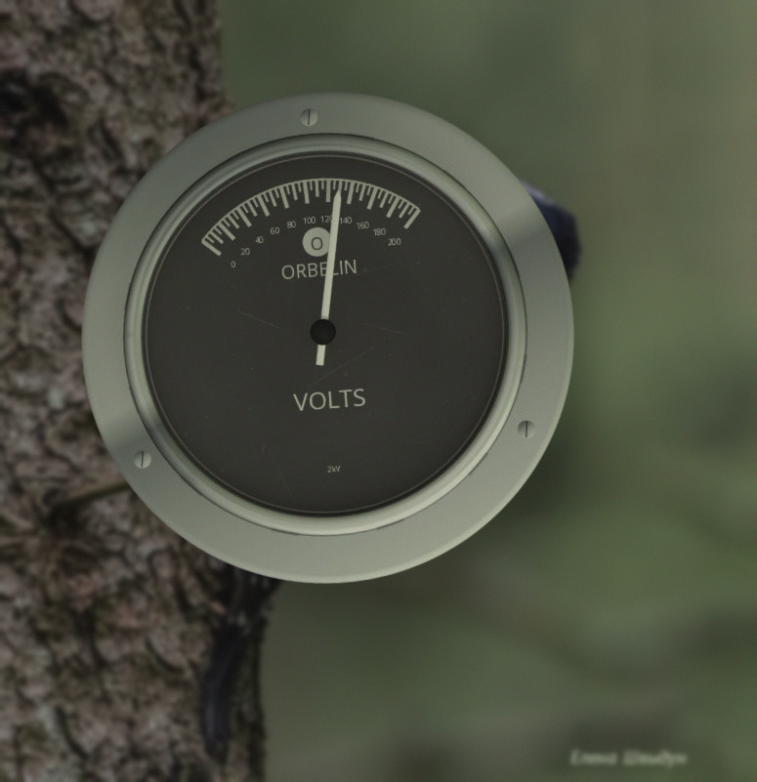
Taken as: 130 V
